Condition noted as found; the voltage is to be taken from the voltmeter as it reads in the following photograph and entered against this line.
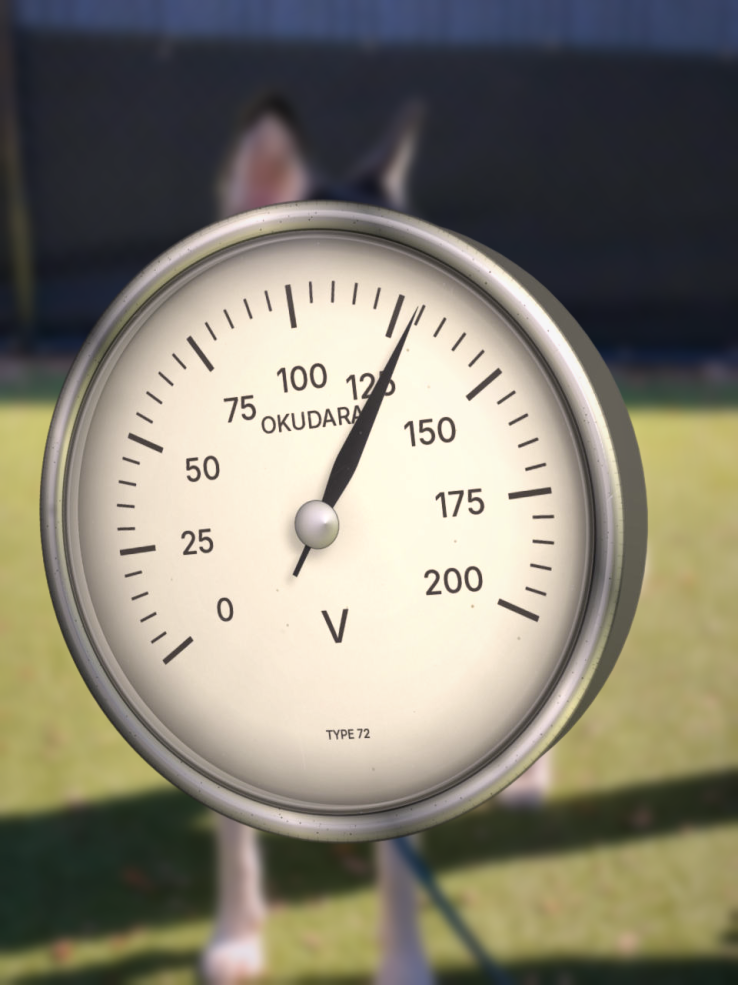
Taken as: 130 V
